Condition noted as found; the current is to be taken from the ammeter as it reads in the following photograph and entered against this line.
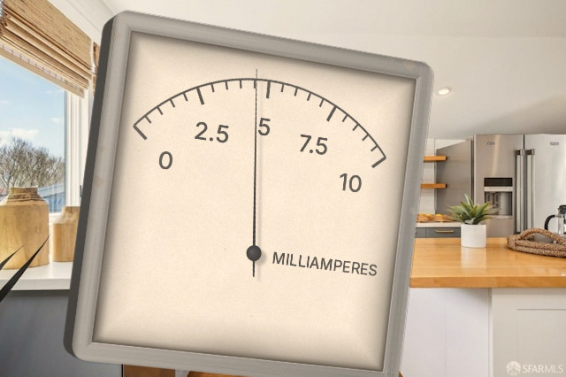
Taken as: 4.5 mA
